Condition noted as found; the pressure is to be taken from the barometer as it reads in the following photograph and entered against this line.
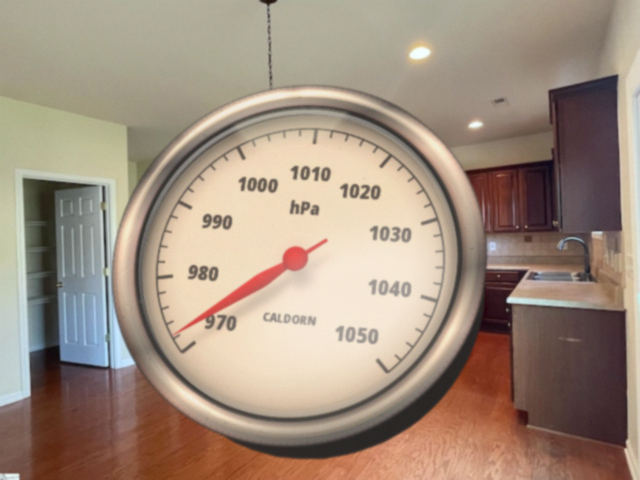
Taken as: 972 hPa
